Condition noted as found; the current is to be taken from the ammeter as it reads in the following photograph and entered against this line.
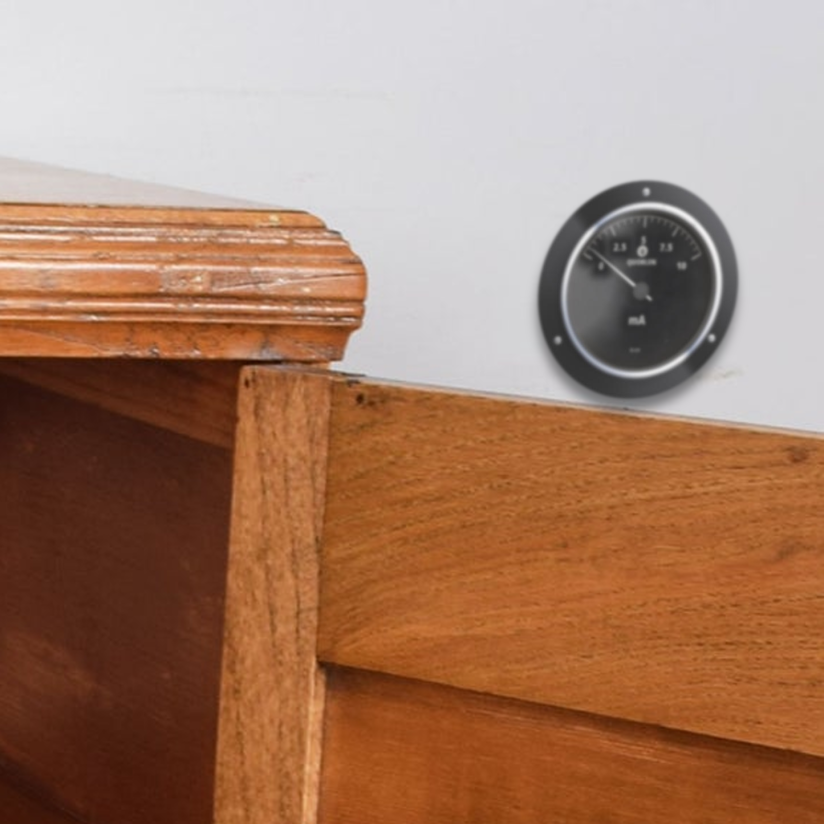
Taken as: 0.5 mA
